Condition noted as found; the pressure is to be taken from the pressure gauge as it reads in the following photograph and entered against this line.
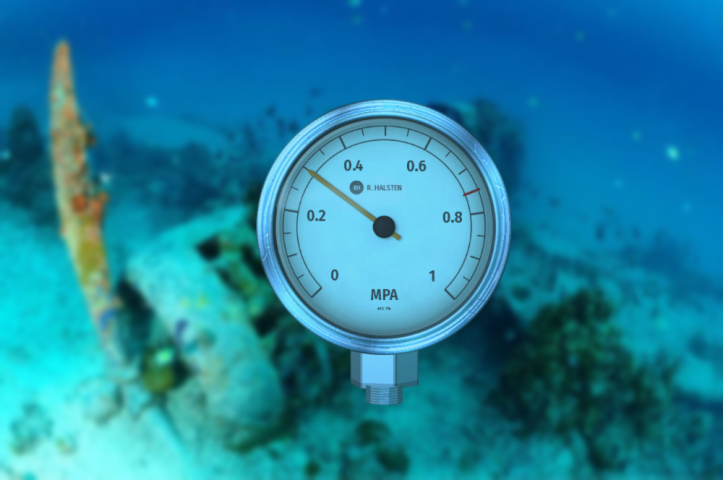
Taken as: 0.3 MPa
